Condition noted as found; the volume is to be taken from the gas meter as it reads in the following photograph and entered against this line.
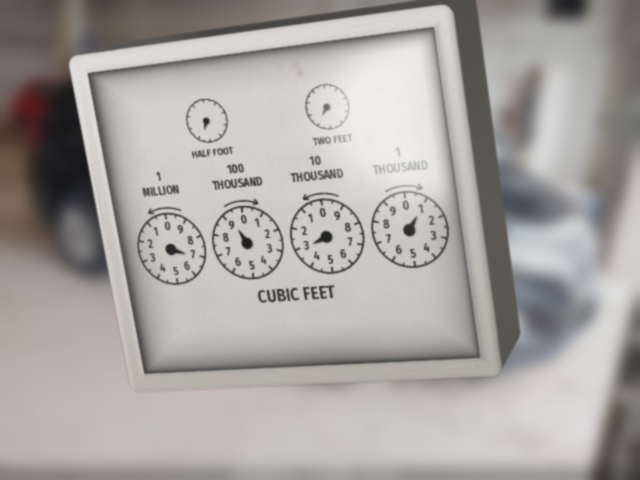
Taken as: 693100 ft³
